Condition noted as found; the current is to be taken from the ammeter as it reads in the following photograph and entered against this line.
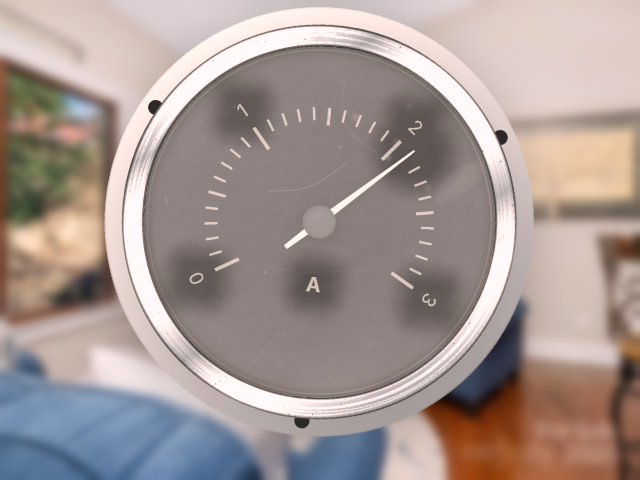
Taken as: 2.1 A
